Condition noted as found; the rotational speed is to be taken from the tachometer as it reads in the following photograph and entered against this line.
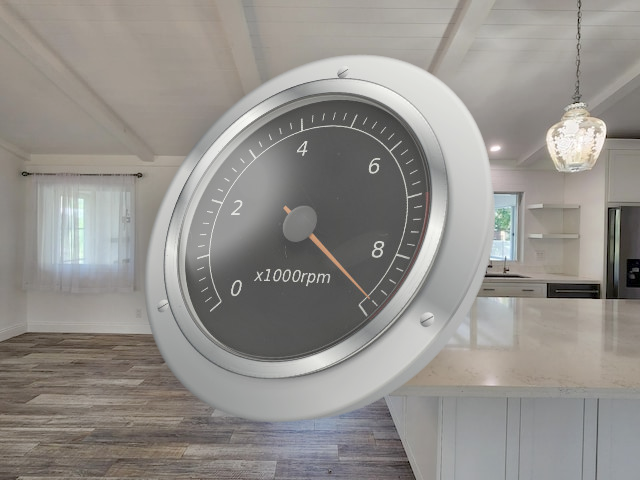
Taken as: 8800 rpm
